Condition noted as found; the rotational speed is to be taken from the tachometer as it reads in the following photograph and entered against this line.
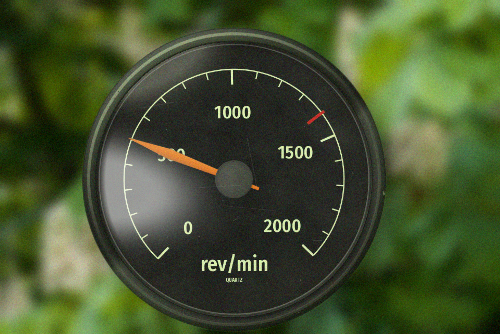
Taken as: 500 rpm
